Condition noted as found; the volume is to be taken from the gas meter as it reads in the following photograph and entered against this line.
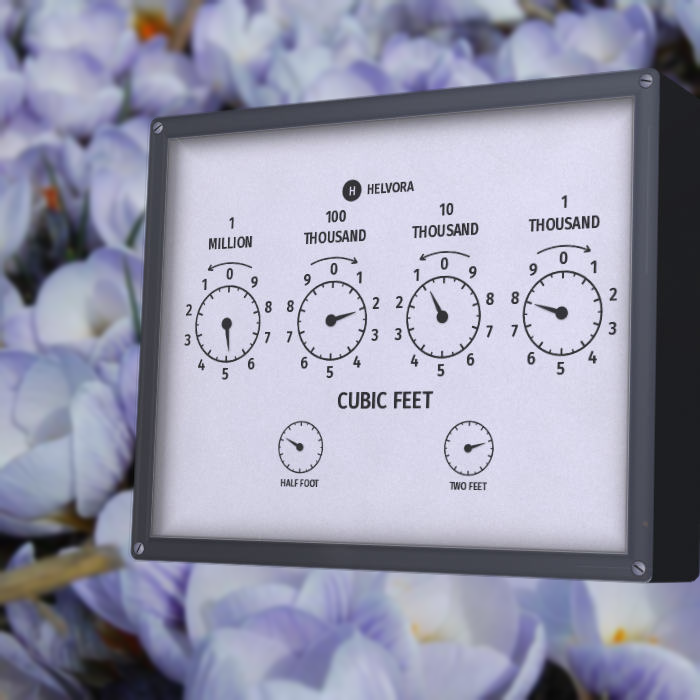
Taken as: 520800 ft³
